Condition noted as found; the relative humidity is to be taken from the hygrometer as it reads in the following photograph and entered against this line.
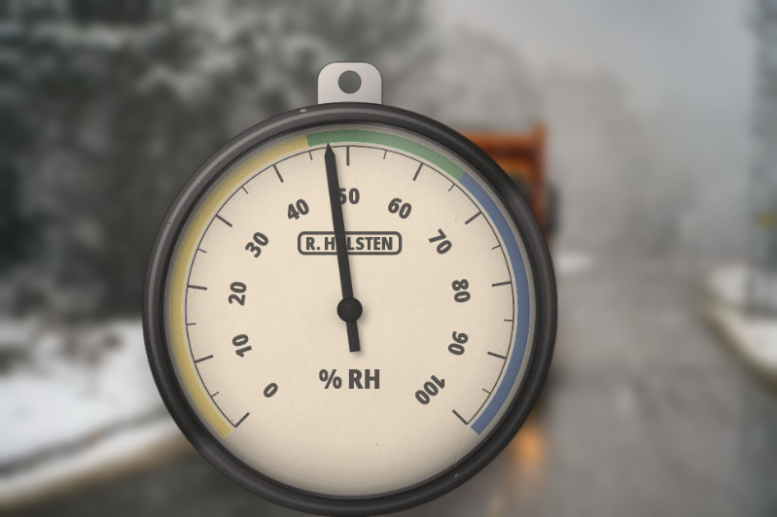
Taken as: 47.5 %
